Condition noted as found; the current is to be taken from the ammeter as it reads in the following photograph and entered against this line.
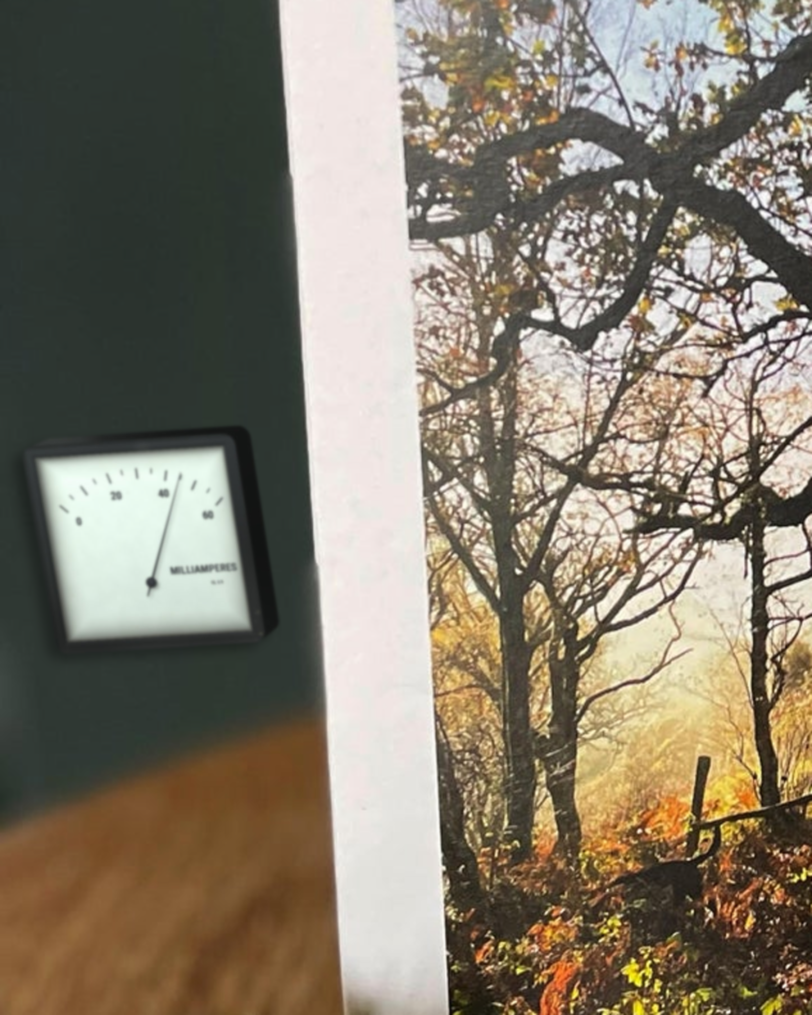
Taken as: 45 mA
